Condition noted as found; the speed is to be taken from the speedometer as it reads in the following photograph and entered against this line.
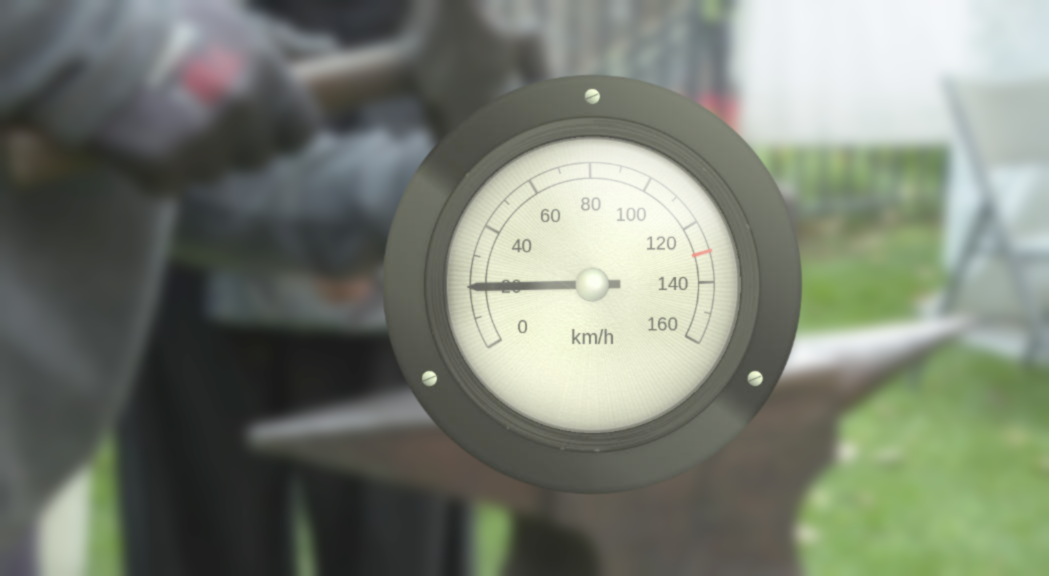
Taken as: 20 km/h
